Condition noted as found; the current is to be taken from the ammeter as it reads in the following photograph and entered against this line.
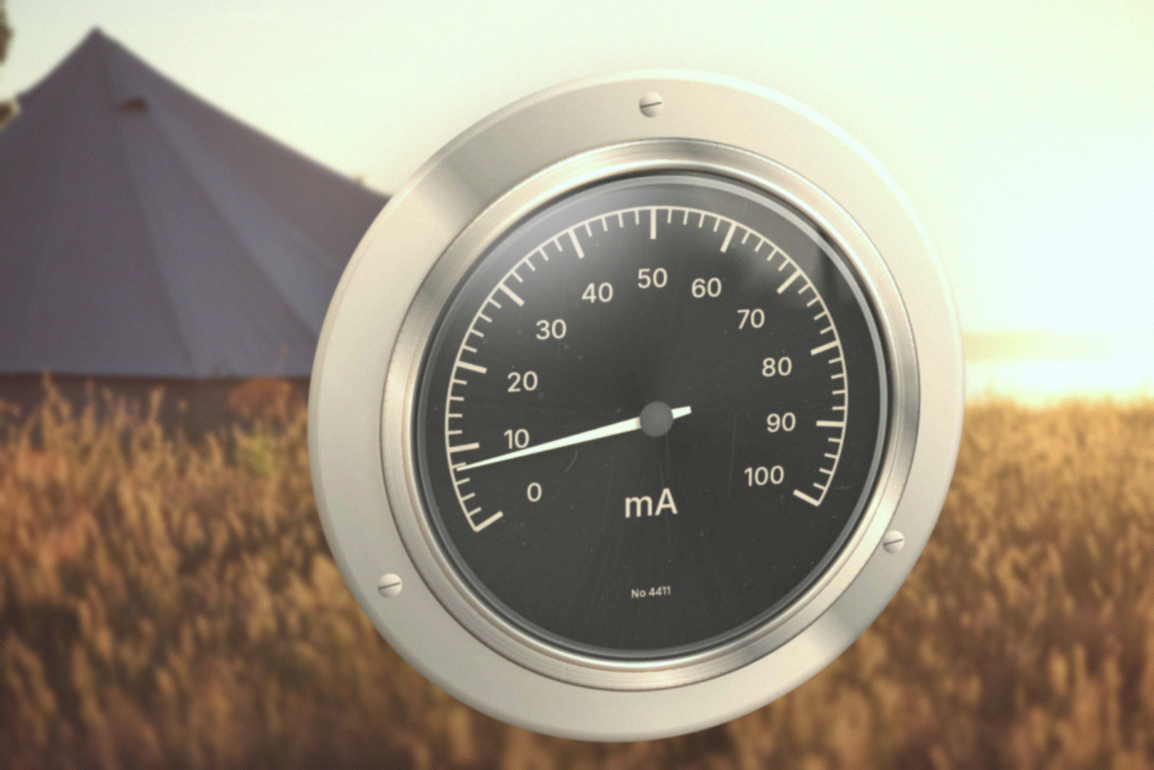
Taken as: 8 mA
